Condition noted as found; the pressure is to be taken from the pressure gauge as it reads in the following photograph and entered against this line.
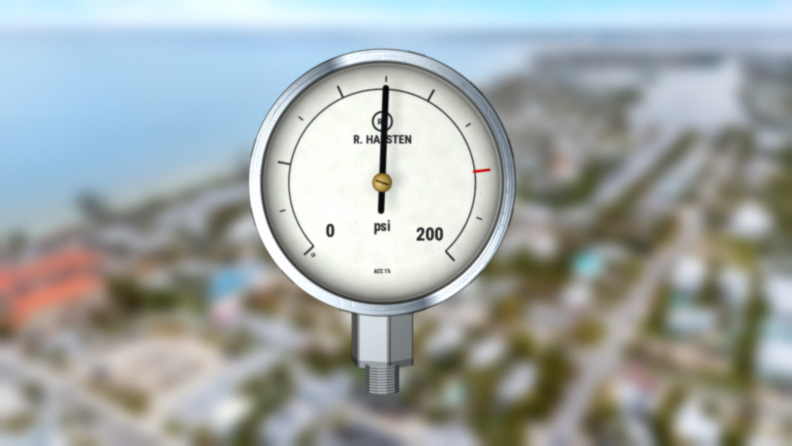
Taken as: 100 psi
